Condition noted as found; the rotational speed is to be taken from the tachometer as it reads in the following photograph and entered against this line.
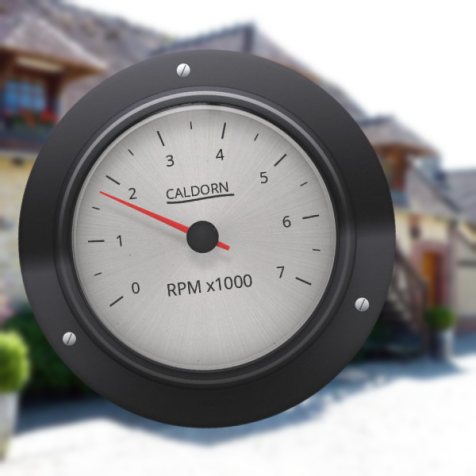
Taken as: 1750 rpm
